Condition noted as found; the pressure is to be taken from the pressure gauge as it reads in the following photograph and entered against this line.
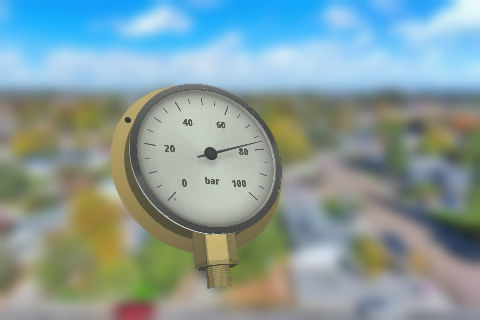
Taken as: 77.5 bar
